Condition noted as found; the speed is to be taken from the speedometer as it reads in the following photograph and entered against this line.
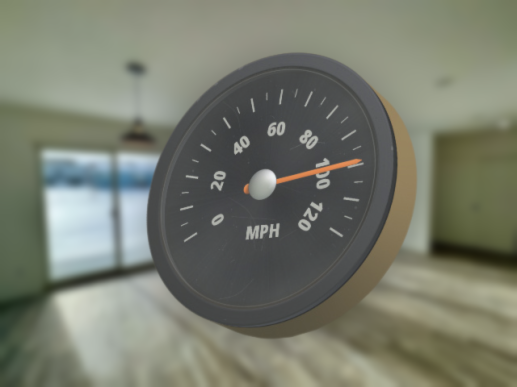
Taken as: 100 mph
